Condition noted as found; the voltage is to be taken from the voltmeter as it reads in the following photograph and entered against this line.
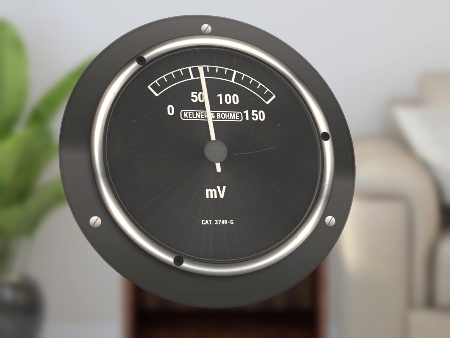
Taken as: 60 mV
